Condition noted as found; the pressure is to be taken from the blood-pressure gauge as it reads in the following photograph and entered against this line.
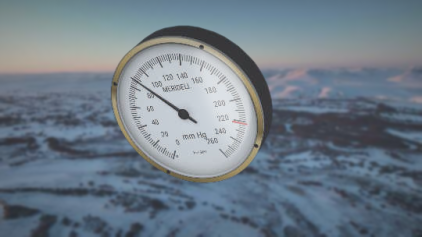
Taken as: 90 mmHg
